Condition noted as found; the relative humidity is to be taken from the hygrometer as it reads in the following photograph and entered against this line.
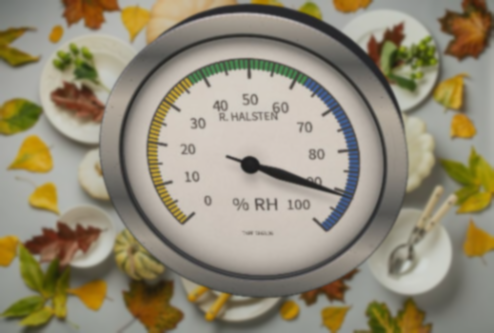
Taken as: 90 %
